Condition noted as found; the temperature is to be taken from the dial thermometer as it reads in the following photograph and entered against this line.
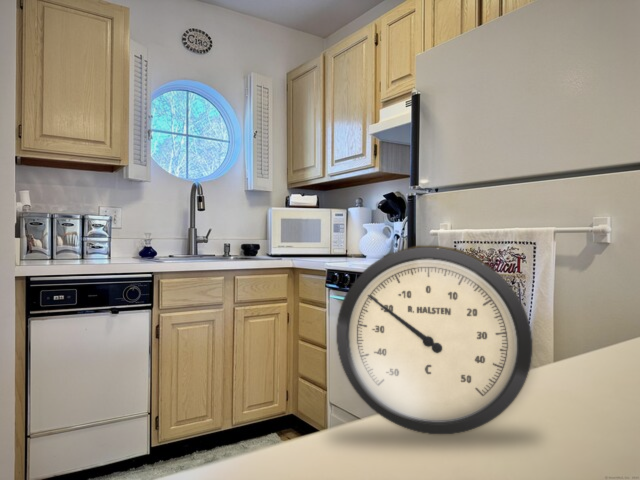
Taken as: -20 °C
